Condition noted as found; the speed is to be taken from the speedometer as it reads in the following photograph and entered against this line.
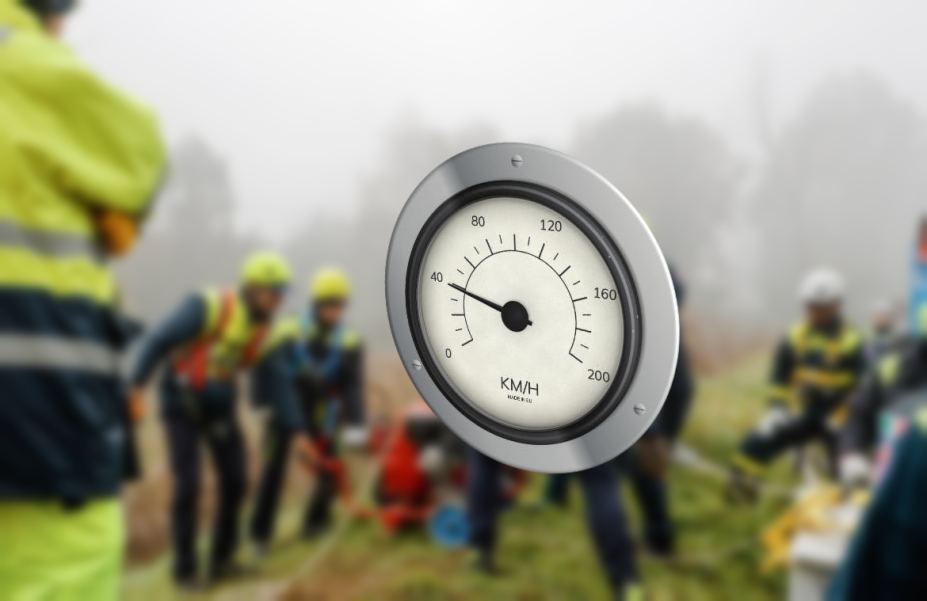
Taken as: 40 km/h
